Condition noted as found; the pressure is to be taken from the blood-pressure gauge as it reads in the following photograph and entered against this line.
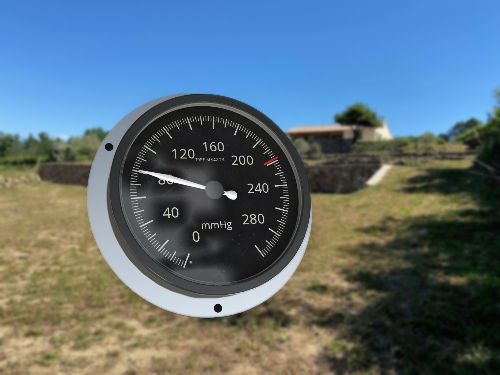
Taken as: 80 mmHg
